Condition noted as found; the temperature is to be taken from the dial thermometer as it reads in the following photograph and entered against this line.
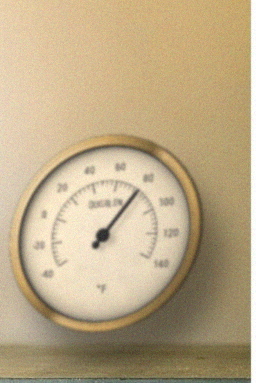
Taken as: 80 °F
